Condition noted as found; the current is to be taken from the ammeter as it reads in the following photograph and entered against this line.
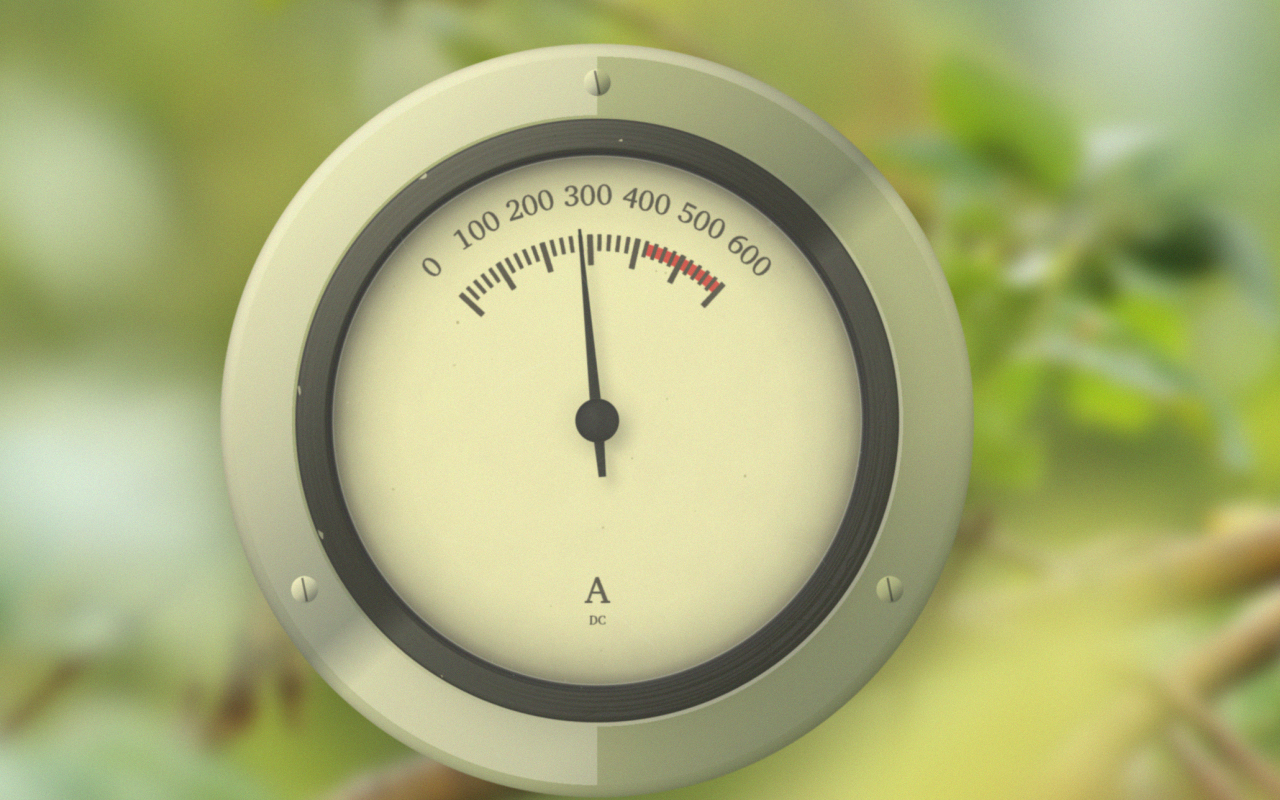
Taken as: 280 A
